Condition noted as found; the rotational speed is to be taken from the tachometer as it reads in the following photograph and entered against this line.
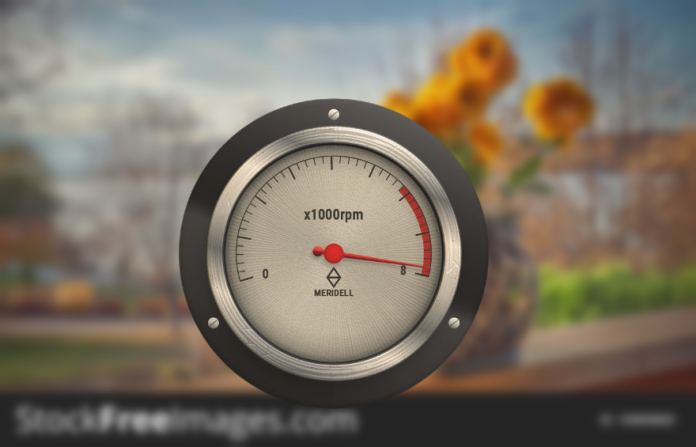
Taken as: 7800 rpm
